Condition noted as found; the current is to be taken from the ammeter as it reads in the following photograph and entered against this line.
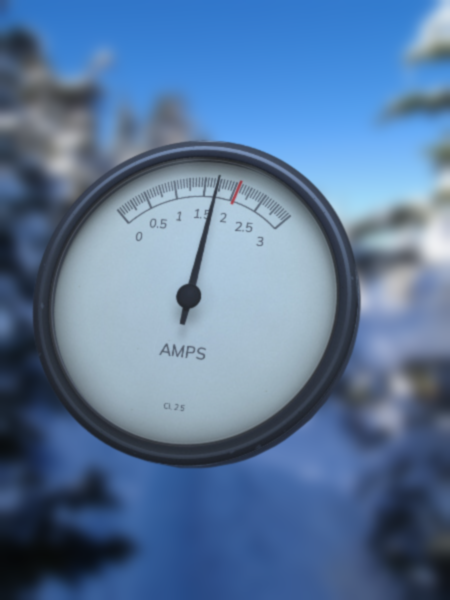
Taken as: 1.75 A
